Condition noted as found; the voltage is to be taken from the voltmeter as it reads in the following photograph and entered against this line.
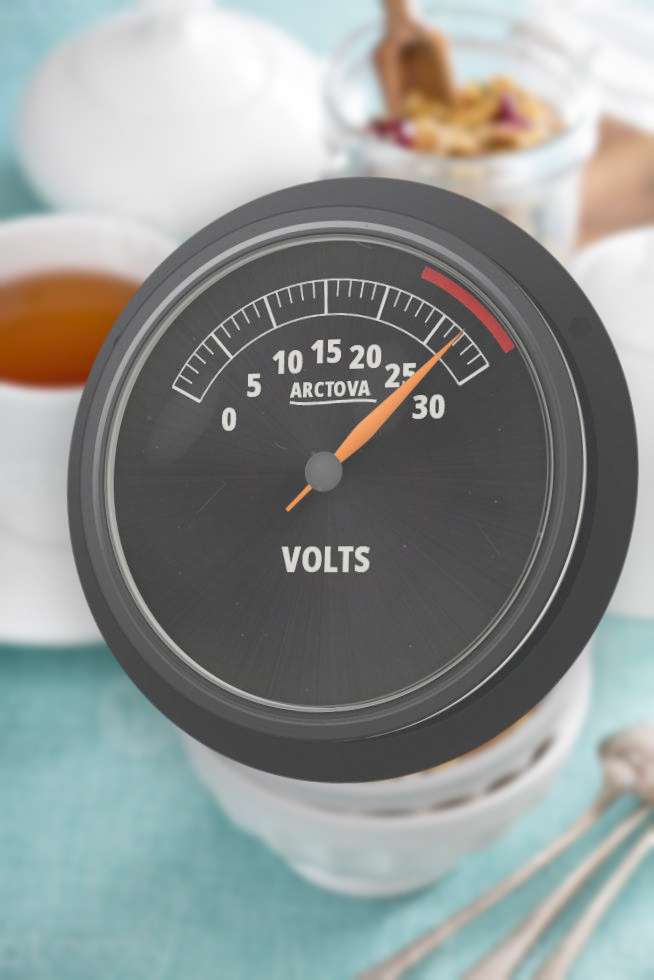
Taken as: 27 V
